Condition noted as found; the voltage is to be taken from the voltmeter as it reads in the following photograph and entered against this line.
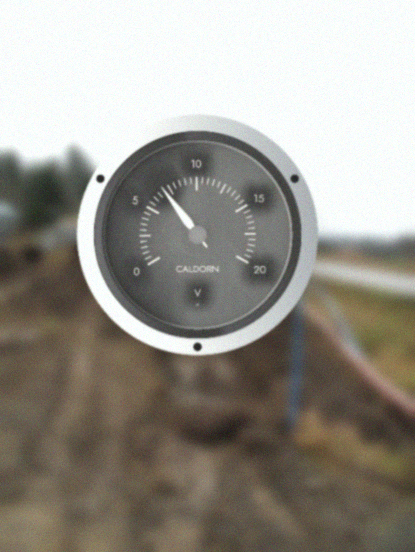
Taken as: 7 V
